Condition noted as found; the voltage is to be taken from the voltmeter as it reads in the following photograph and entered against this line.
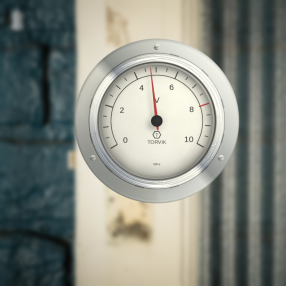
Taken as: 4.75 V
